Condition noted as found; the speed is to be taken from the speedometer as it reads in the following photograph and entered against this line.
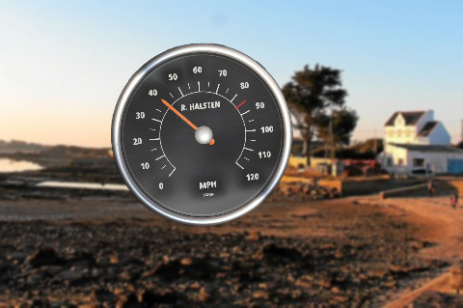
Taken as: 40 mph
